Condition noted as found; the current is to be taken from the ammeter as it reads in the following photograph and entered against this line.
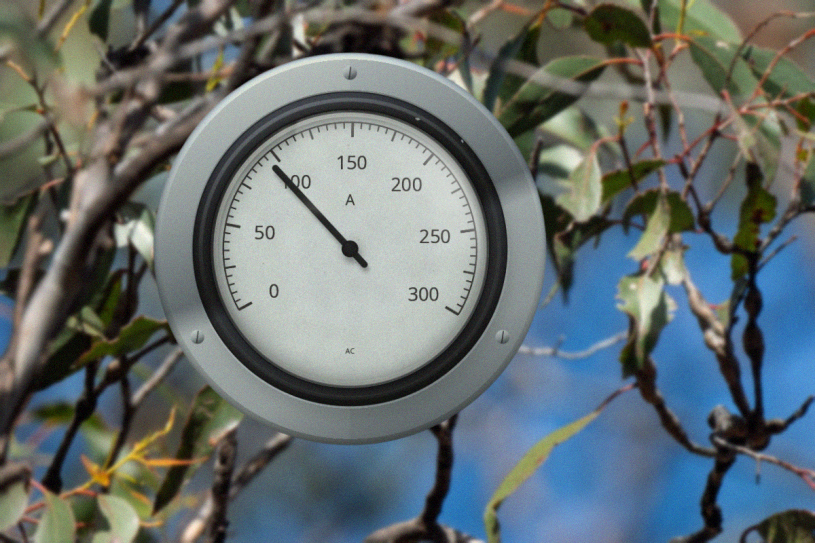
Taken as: 95 A
